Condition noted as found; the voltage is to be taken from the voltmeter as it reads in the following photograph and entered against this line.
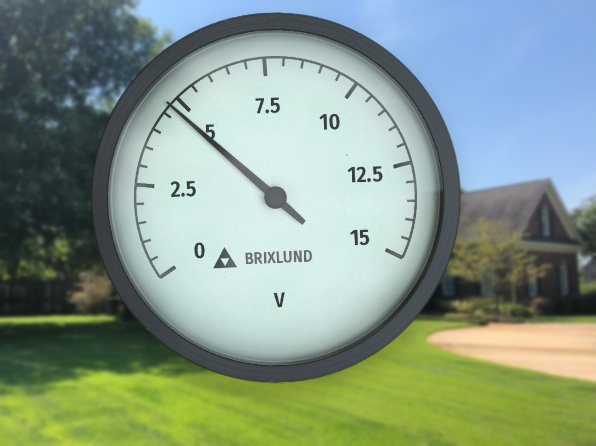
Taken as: 4.75 V
